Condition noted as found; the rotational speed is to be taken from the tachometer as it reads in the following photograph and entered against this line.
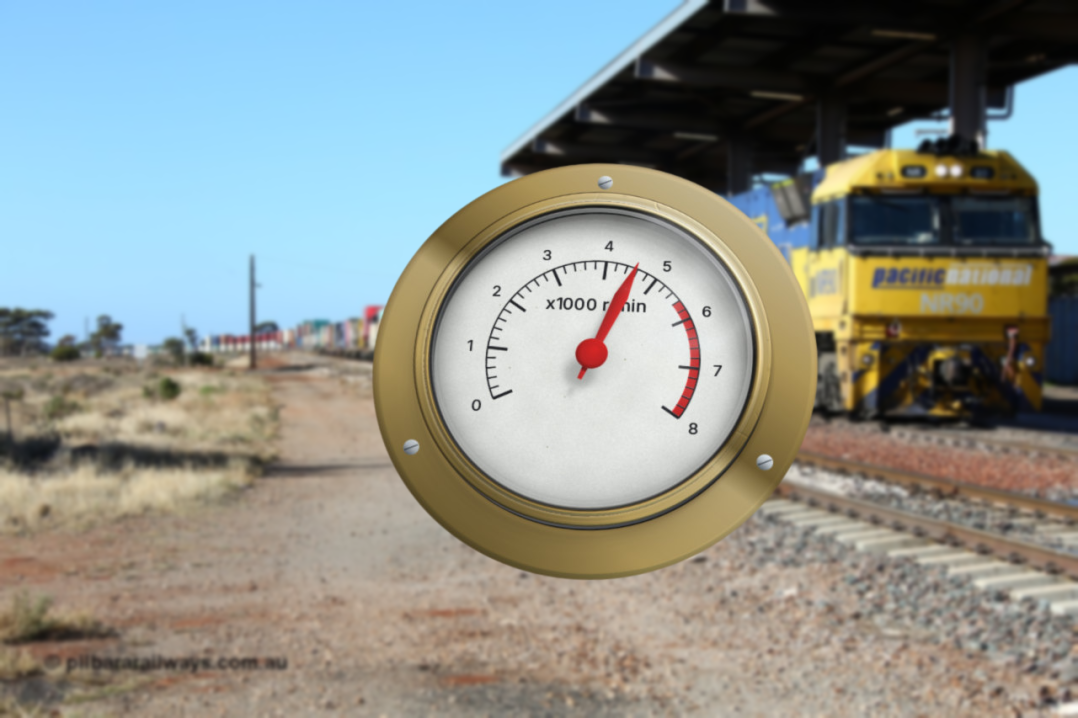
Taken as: 4600 rpm
